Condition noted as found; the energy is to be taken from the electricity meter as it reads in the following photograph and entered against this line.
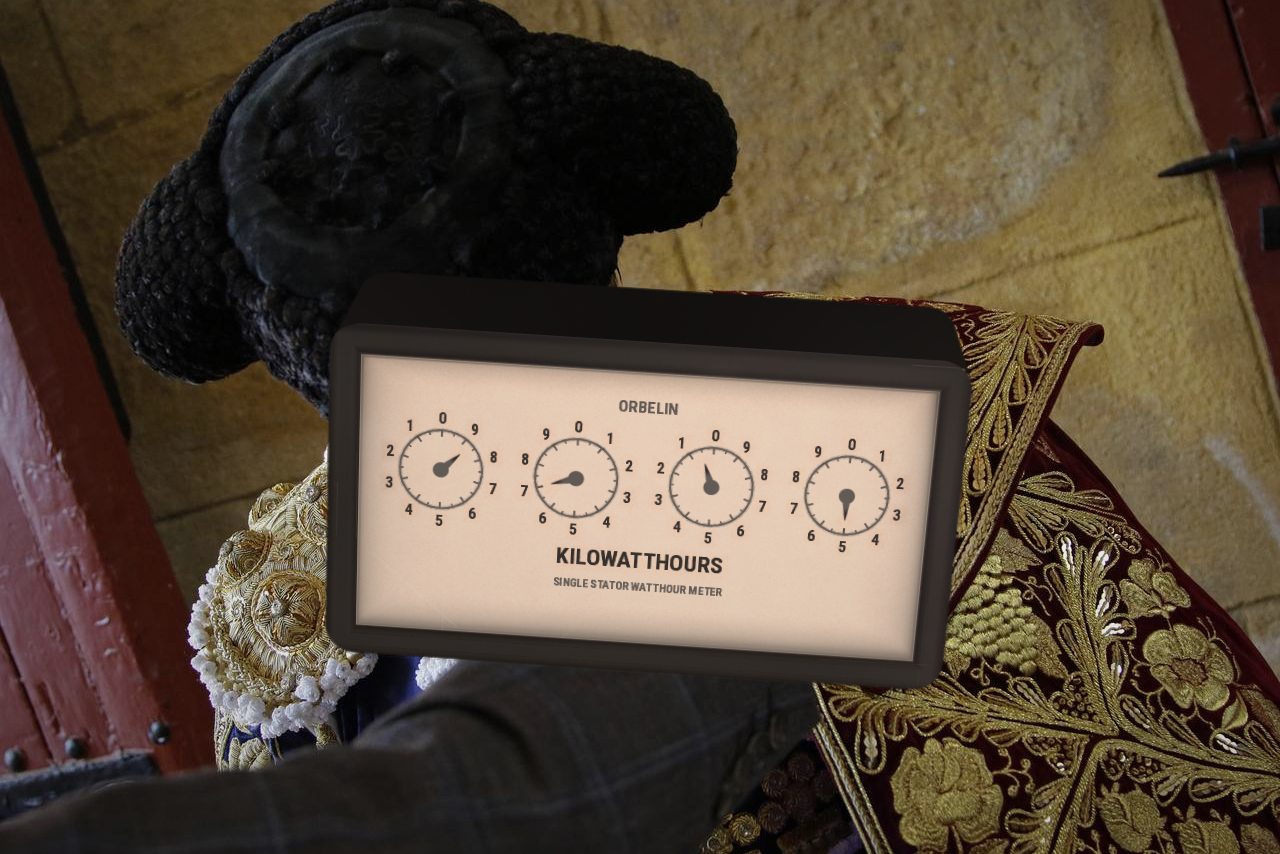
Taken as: 8705 kWh
